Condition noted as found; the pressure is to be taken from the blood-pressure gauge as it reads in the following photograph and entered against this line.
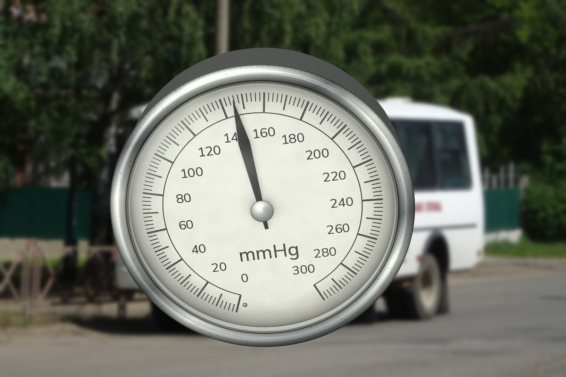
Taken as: 146 mmHg
